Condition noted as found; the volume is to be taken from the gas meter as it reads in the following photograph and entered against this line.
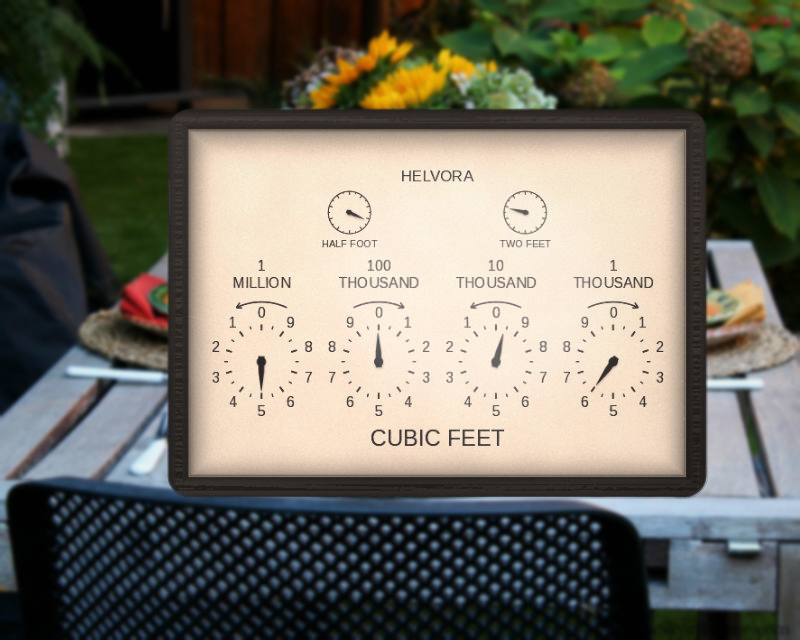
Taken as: 499600 ft³
